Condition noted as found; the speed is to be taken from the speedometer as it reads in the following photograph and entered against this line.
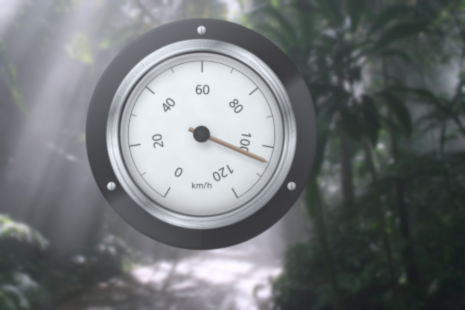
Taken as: 105 km/h
